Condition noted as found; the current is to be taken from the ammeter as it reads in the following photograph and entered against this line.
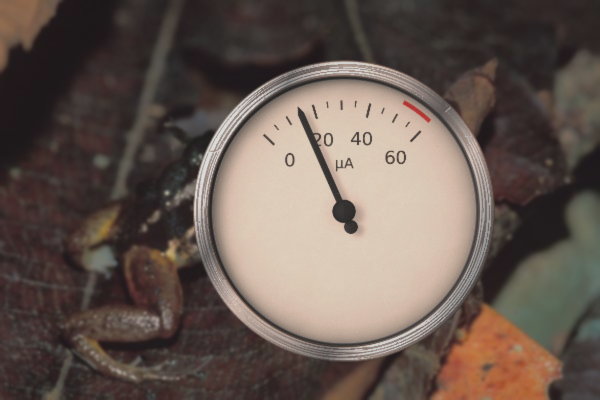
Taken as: 15 µA
